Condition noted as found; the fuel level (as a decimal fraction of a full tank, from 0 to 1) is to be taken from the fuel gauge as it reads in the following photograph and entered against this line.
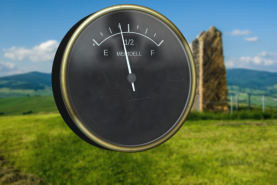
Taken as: 0.375
